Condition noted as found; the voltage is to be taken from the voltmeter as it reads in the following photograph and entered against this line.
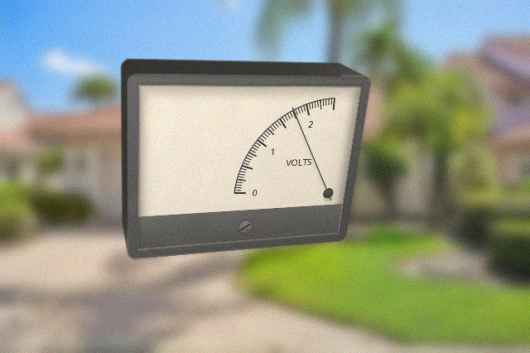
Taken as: 1.75 V
